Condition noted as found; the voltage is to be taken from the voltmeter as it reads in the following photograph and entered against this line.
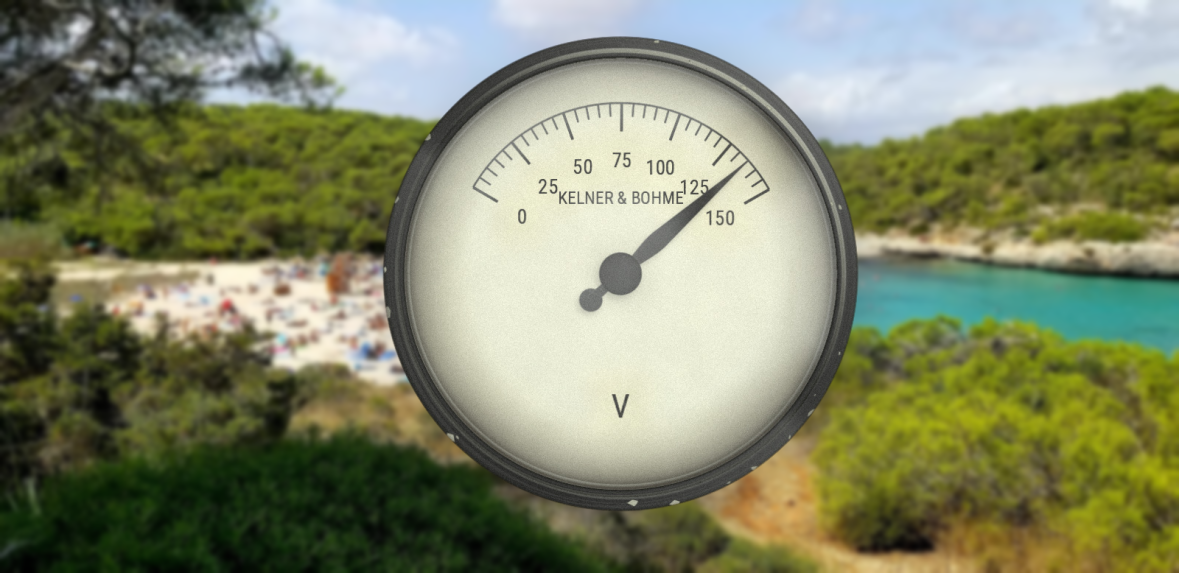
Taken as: 135 V
